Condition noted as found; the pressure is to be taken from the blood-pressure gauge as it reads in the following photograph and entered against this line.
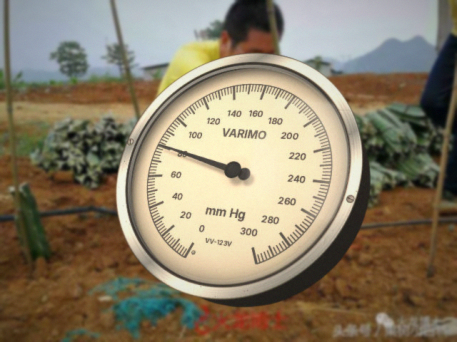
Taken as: 80 mmHg
